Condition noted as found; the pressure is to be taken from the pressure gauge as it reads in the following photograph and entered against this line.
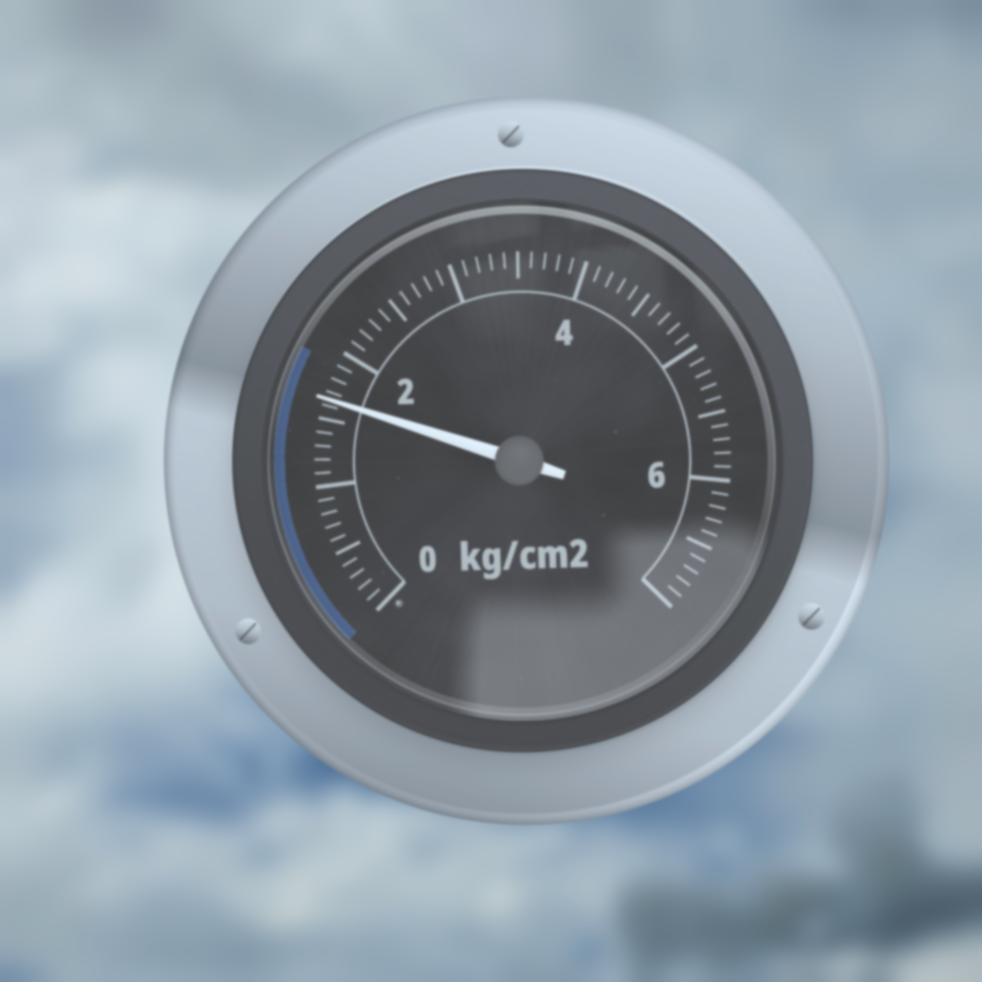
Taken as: 1.65 kg/cm²
